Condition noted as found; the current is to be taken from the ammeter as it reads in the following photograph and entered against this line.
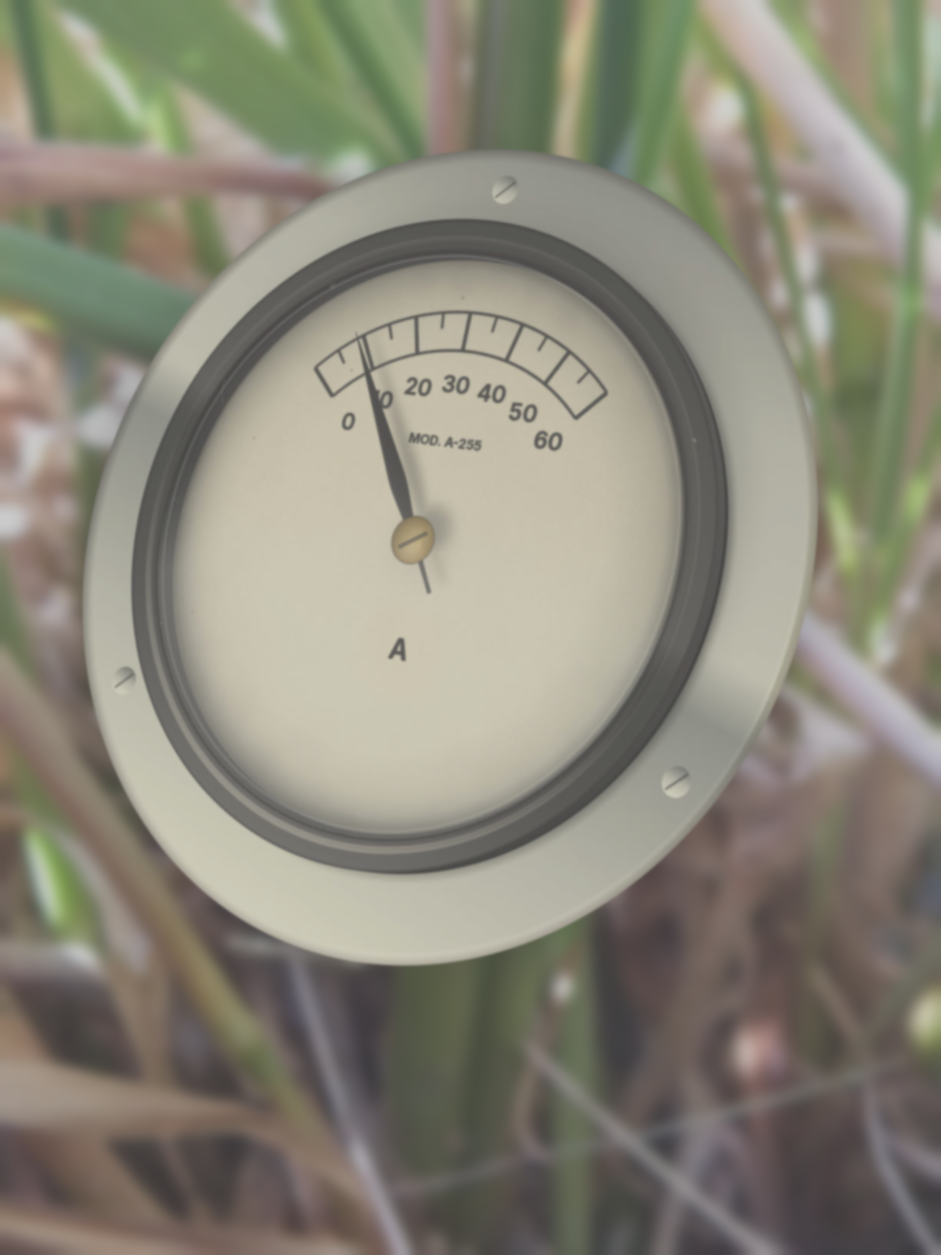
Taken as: 10 A
